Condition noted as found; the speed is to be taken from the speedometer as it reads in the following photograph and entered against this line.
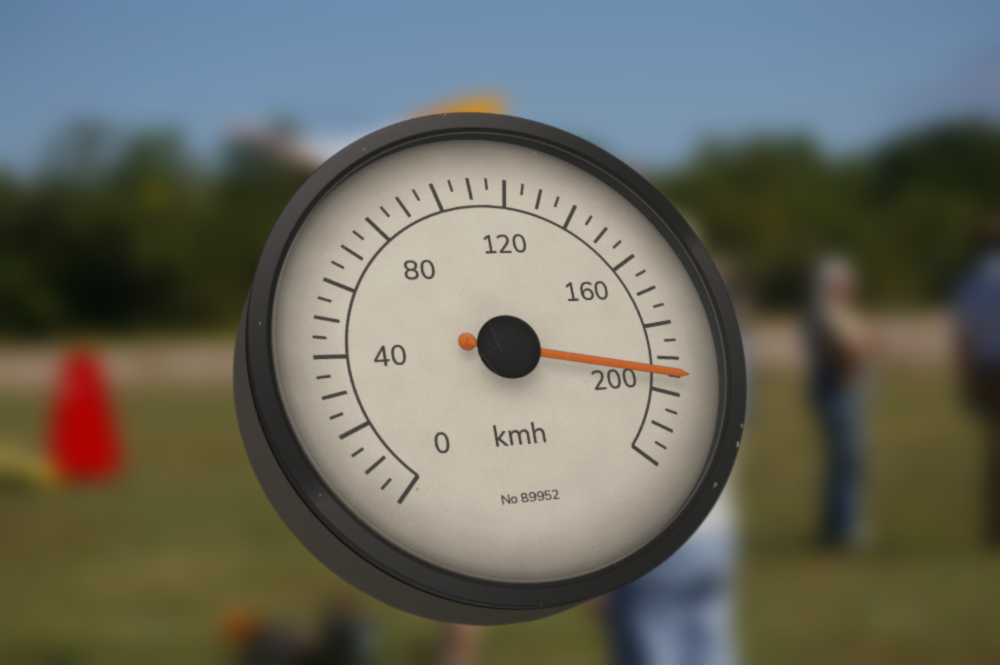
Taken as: 195 km/h
